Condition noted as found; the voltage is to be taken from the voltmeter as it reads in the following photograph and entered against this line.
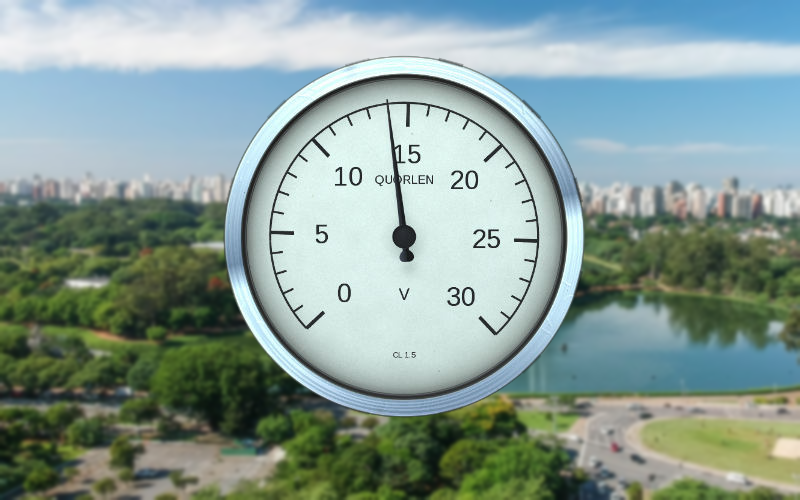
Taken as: 14 V
